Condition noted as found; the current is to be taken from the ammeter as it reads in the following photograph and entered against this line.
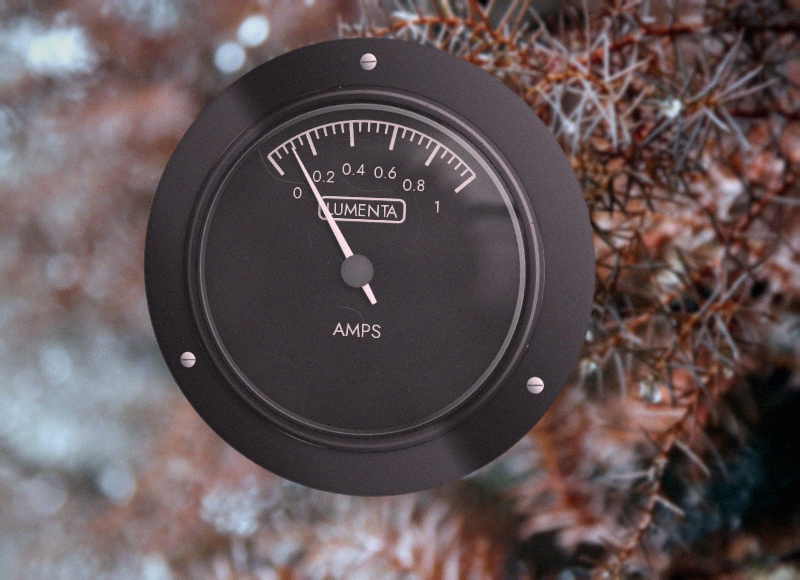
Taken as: 0.12 A
